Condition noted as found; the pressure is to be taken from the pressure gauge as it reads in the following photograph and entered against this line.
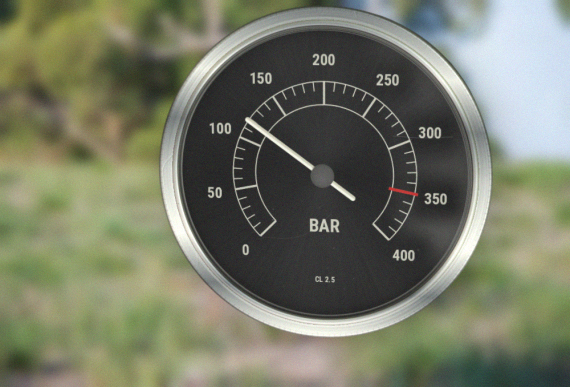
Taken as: 120 bar
